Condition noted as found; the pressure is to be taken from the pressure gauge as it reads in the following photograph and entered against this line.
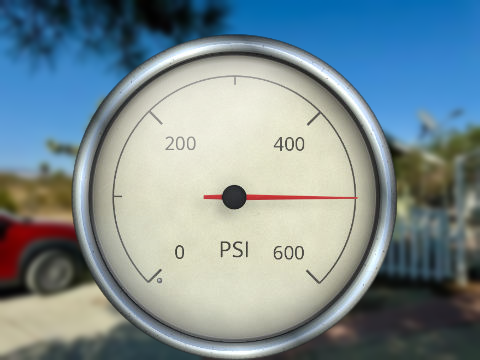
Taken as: 500 psi
